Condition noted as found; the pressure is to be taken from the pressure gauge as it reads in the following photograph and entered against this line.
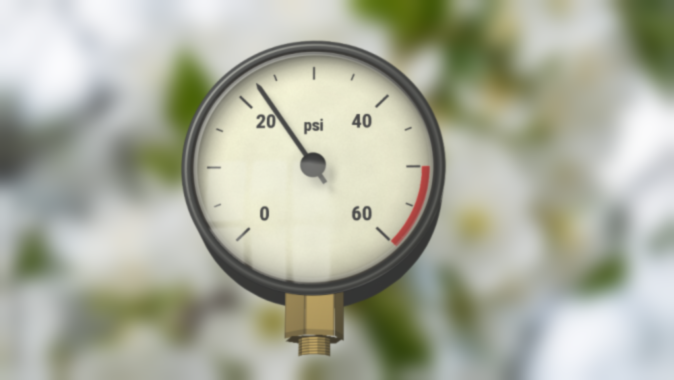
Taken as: 22.5 psi
